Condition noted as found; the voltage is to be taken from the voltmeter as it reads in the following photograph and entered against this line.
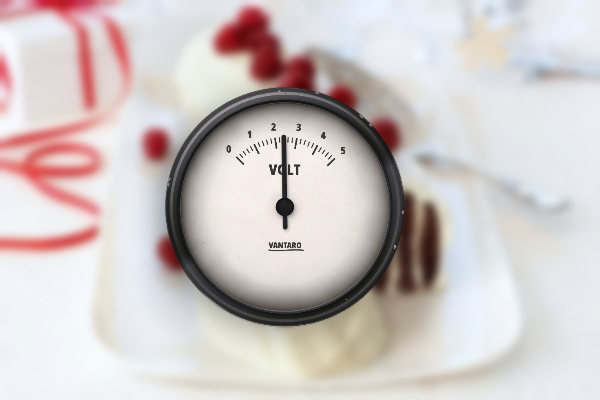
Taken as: 2.4 V
